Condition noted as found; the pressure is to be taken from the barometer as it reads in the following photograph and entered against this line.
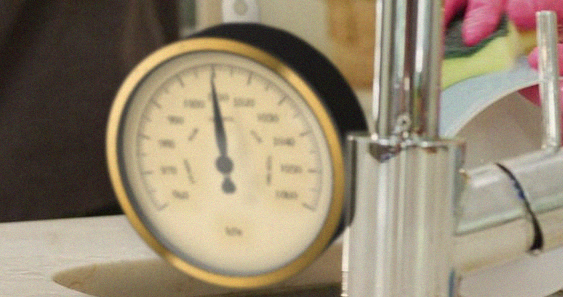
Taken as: 1010 hPa
